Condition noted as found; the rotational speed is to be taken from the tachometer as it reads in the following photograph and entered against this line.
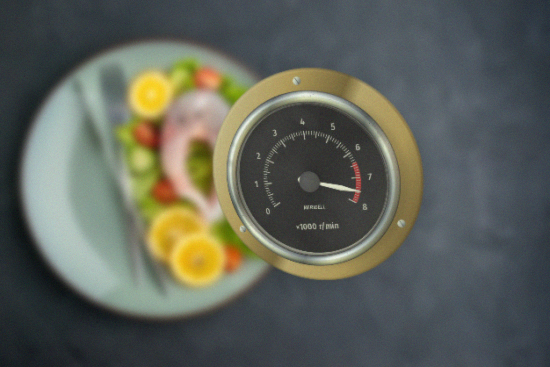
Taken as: 7500 rpm
